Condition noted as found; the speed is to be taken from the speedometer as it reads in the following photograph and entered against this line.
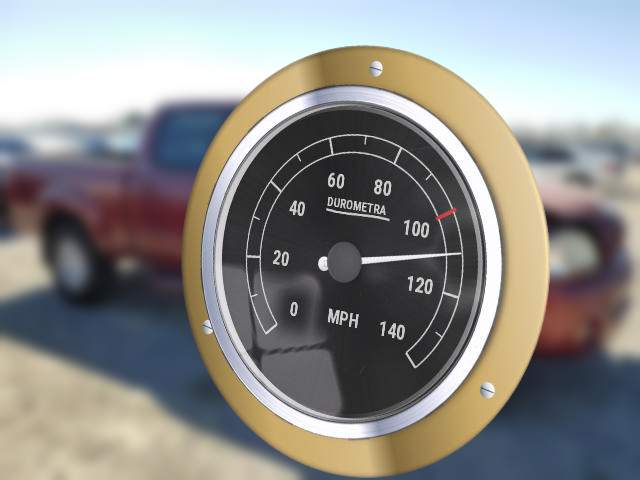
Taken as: 110 mph
